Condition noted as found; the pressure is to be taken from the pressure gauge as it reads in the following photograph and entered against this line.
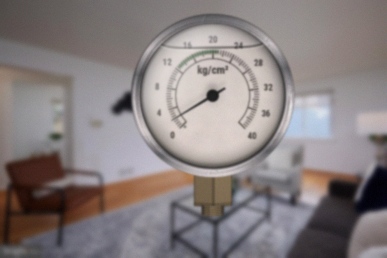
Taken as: 2 kg/cm²
